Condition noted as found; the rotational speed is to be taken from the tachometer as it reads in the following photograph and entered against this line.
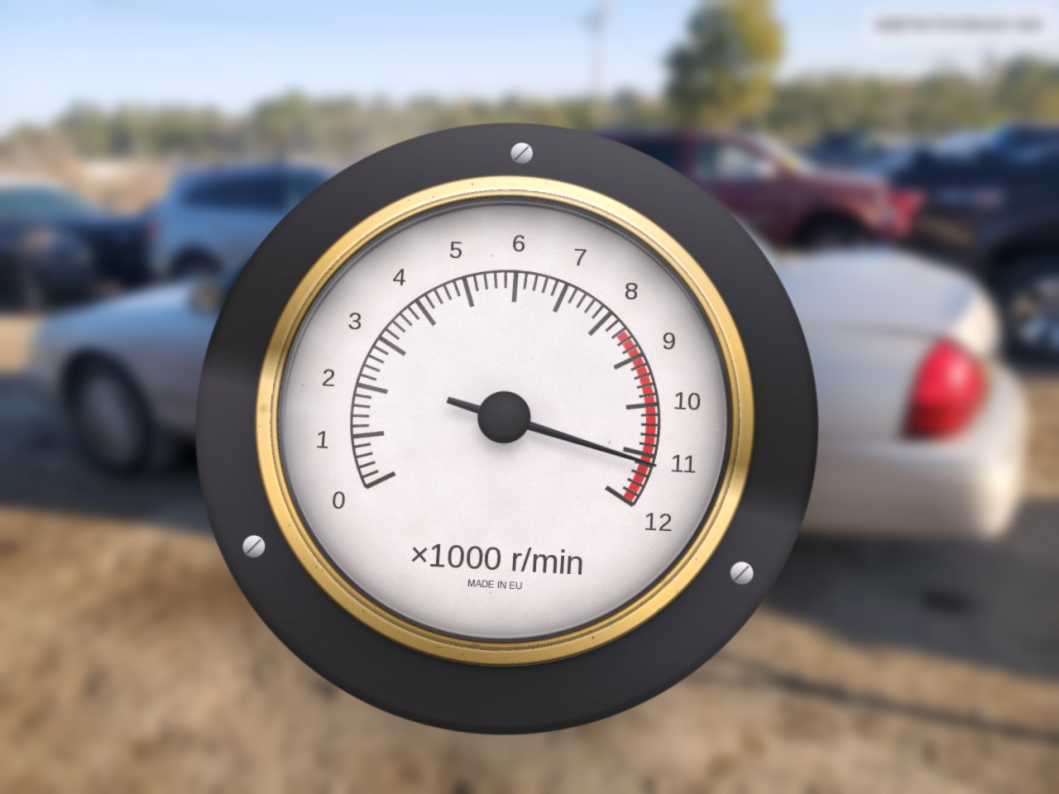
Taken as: 11200 rpm
